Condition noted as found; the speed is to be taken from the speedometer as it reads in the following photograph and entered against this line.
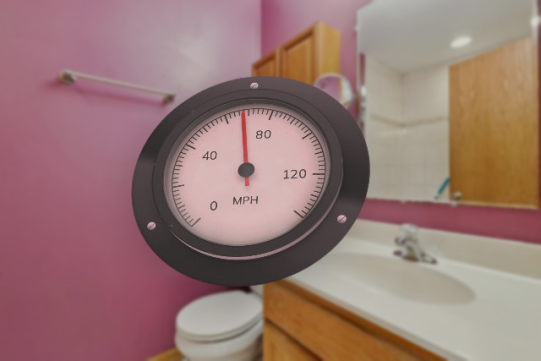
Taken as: 68 mph
